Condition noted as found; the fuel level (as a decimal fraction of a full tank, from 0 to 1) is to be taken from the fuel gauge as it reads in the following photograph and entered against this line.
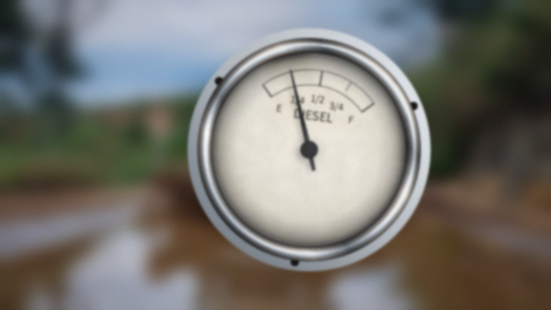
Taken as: 0.25
